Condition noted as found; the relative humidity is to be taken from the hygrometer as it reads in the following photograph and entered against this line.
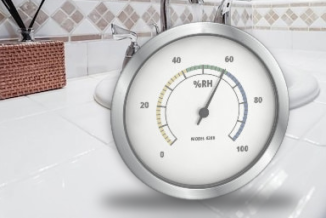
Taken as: 60 %
